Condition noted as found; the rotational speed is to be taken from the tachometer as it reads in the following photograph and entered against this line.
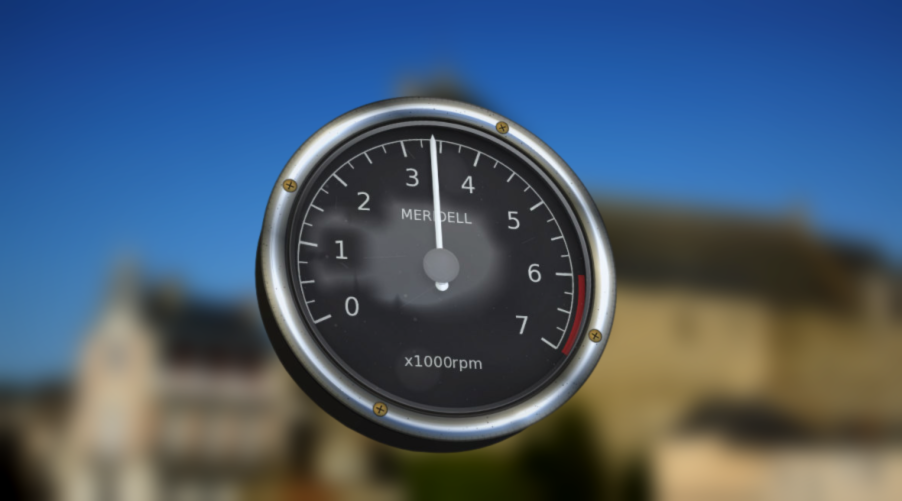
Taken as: 3375 rpm
